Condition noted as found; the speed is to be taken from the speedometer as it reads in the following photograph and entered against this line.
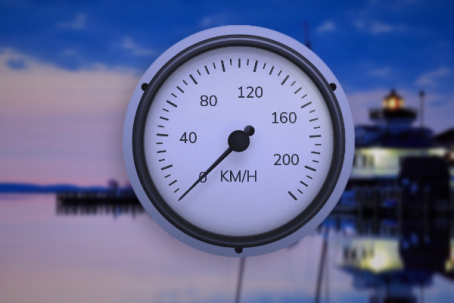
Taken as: 0 km/h
